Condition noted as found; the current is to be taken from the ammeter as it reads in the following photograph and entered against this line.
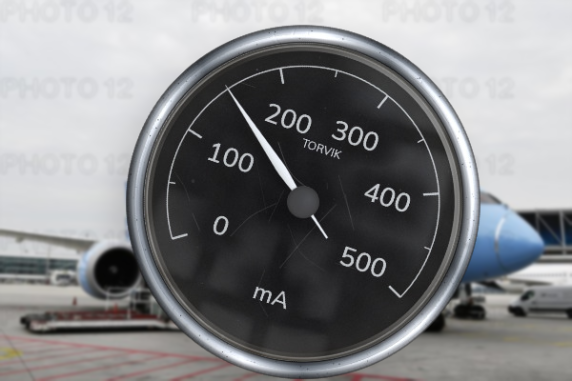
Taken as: 150 mA
